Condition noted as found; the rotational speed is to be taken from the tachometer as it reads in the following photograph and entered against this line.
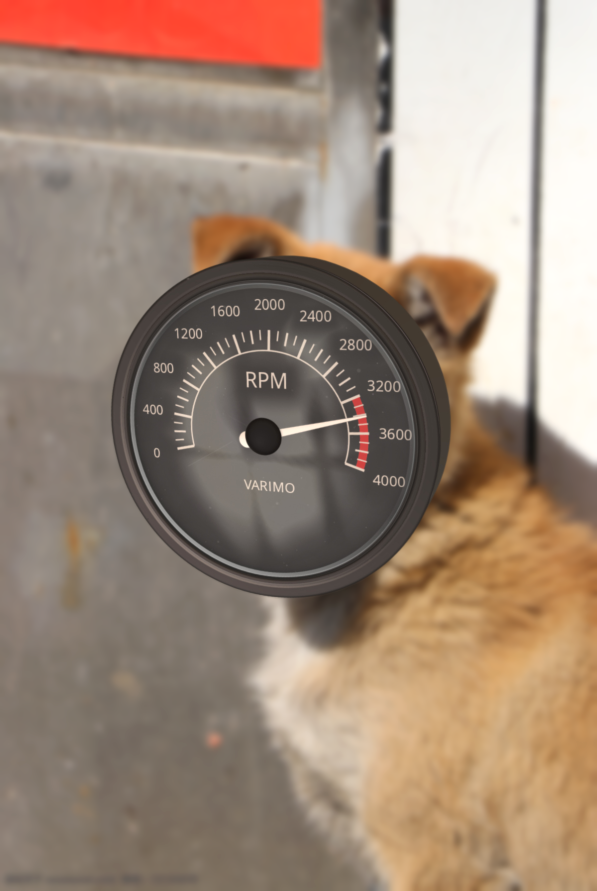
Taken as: 3400 rpm
